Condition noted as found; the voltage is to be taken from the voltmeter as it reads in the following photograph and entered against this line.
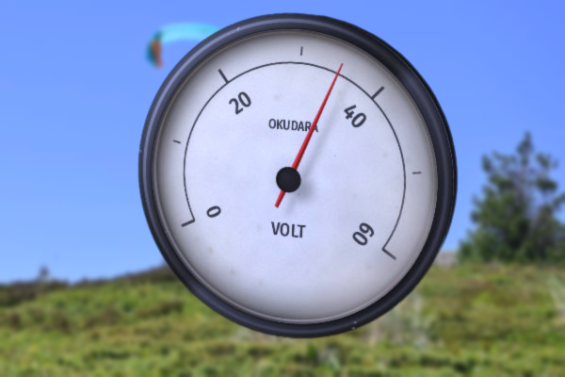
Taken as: 35 V
